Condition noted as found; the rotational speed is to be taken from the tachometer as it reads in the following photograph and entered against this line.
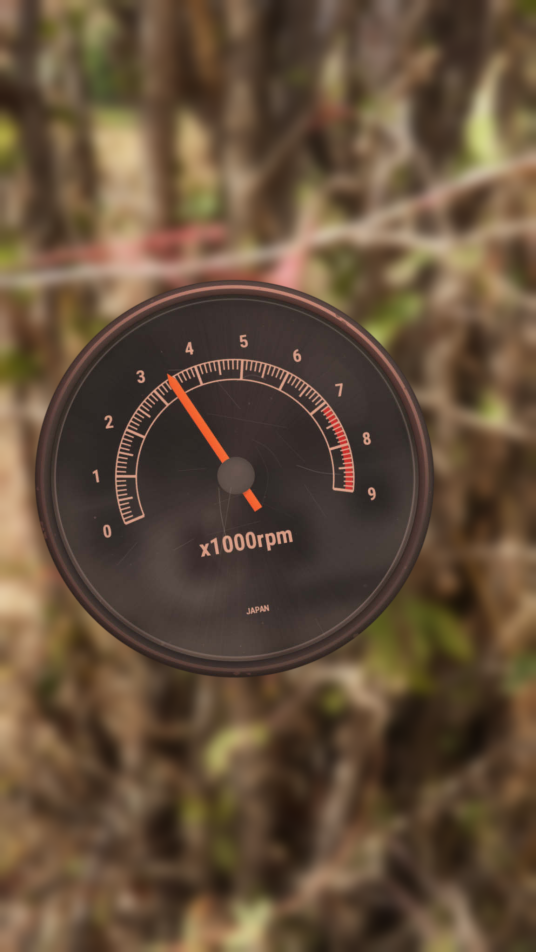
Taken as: 3400 rpm
